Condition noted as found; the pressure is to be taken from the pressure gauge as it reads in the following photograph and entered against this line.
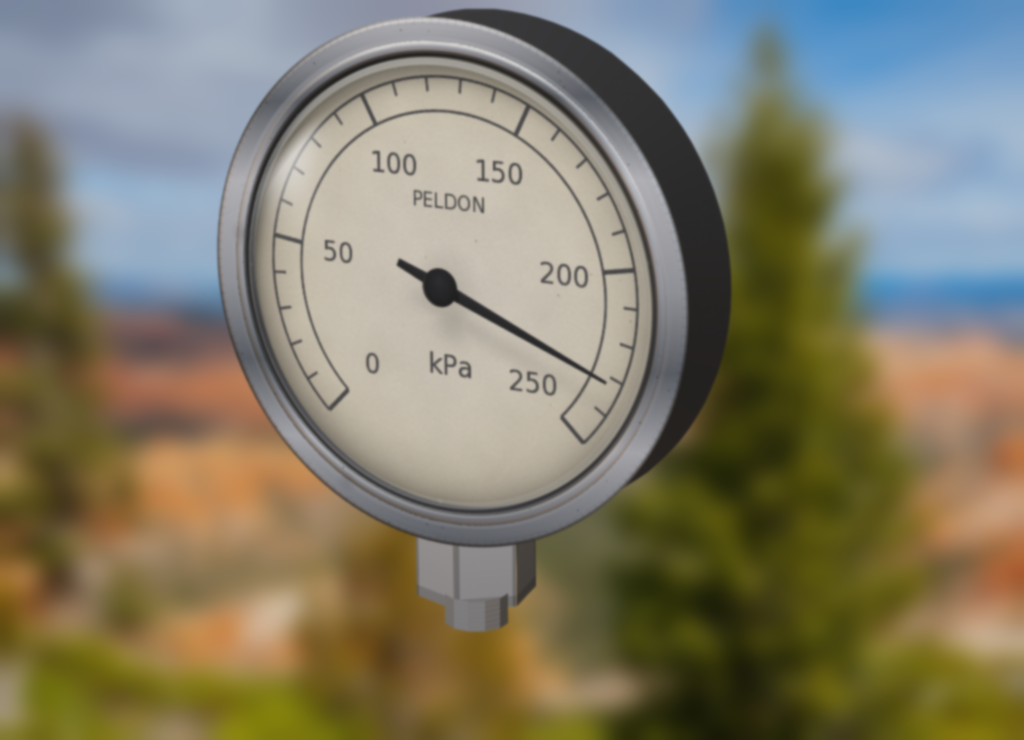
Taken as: 230 kPa
